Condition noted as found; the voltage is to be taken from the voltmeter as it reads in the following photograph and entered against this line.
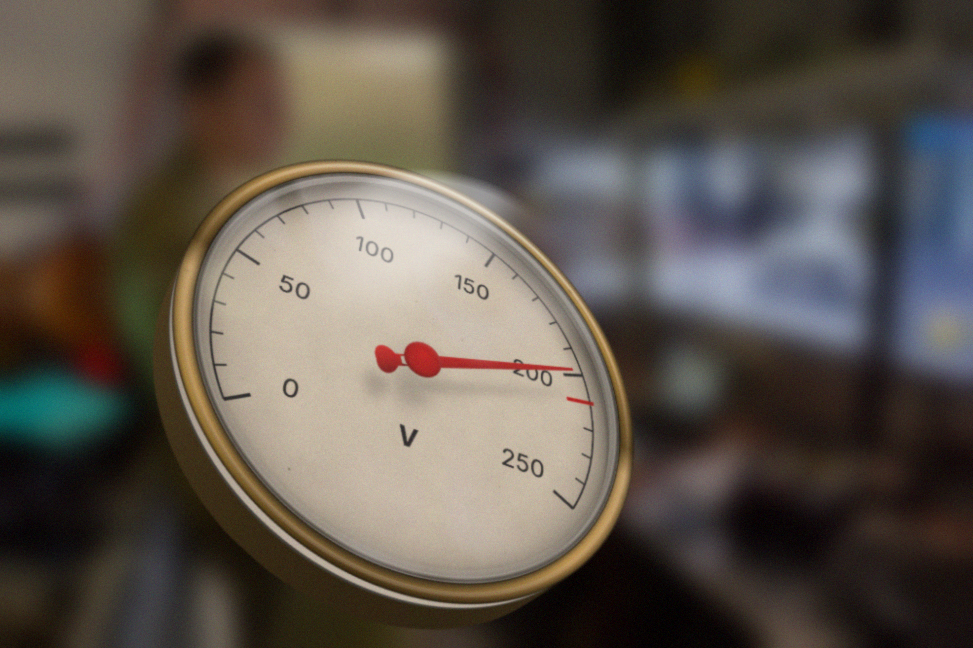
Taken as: 200 V
